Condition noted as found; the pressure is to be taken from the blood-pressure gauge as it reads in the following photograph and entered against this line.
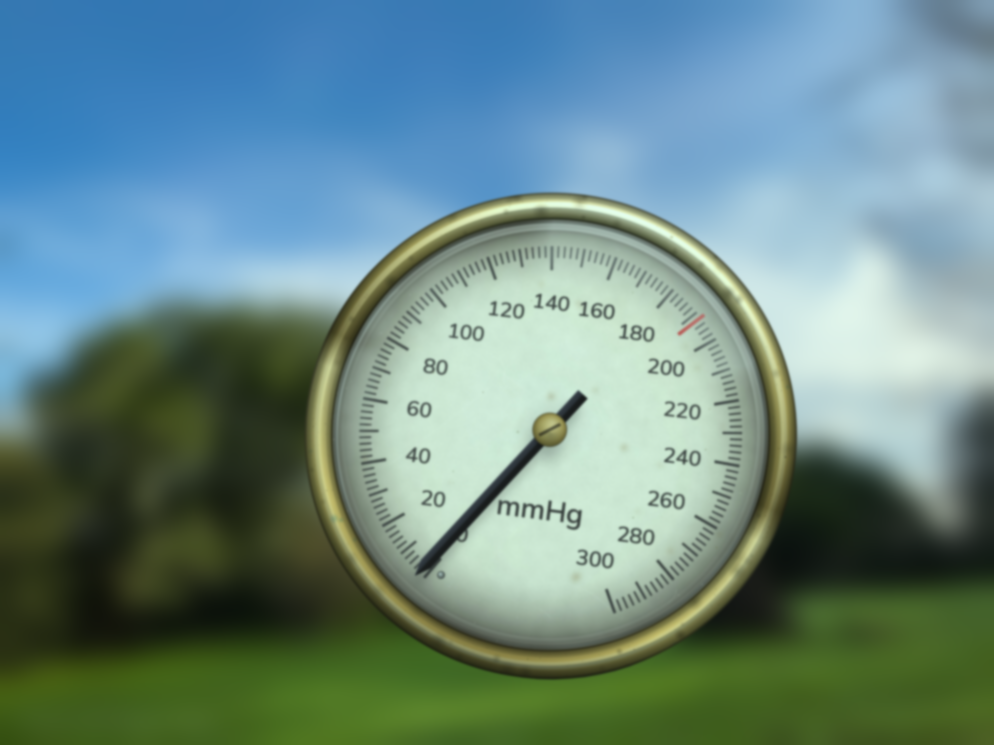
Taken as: 2 mmHg
